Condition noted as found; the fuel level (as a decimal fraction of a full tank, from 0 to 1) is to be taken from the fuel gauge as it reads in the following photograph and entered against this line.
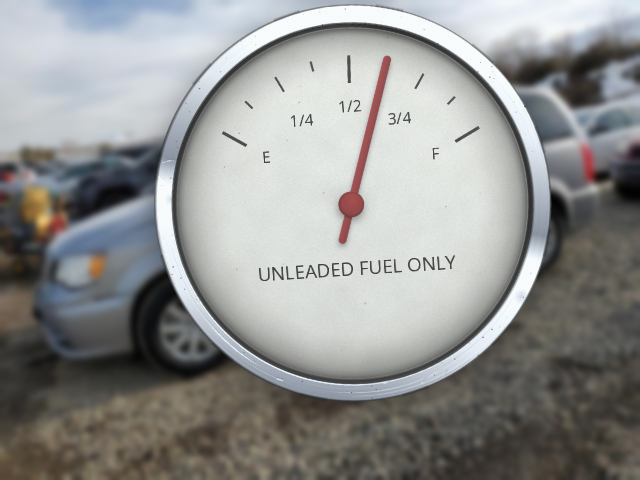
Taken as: 0.625
